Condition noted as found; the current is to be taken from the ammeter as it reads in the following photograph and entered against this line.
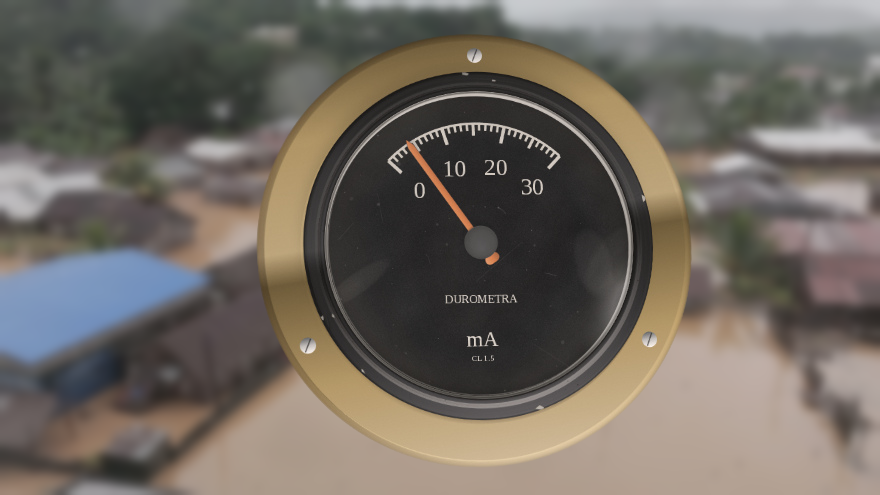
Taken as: 4 mA
